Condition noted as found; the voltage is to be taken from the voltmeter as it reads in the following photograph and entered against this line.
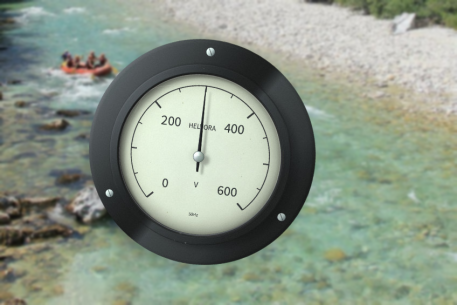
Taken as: 300 V
